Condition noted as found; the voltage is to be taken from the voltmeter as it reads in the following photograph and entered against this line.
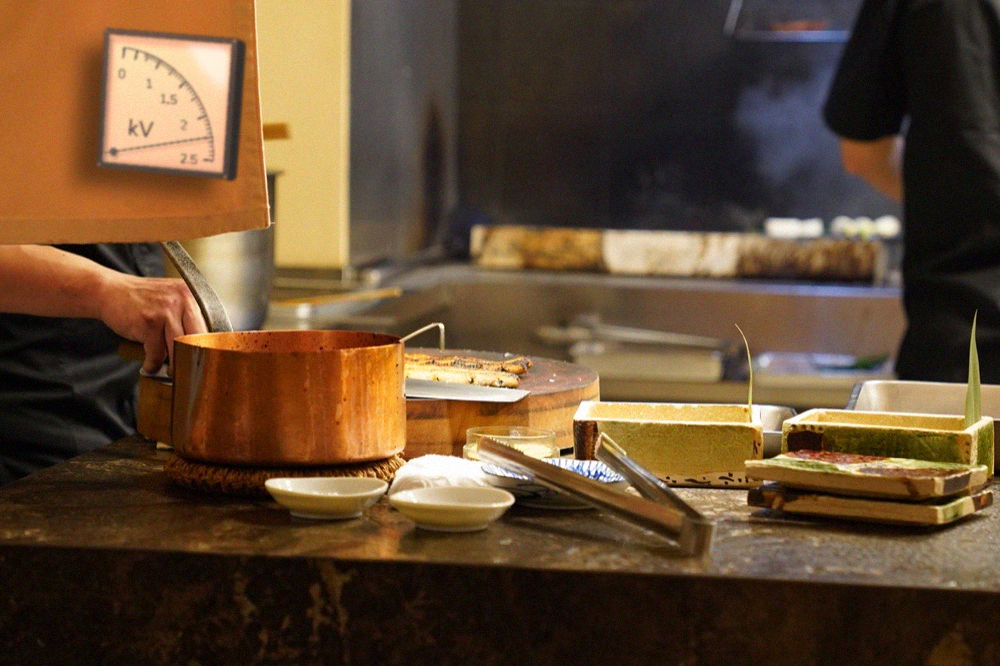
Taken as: 2.25 kV
